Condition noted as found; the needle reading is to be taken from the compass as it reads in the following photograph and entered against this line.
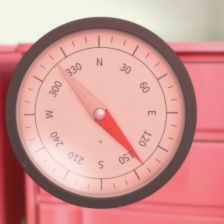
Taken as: 140 °
